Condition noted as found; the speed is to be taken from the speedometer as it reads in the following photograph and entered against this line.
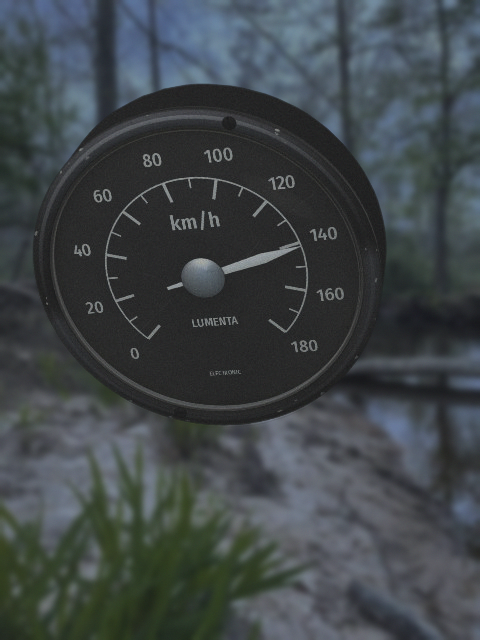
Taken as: 140 km/h
